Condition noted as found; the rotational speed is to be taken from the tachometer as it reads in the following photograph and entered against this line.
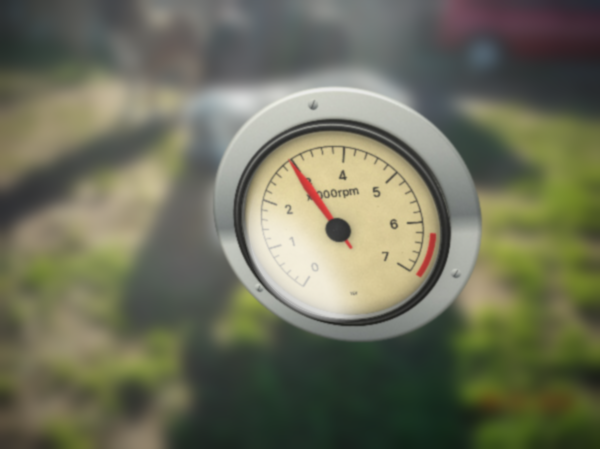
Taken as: 3000 rpm
